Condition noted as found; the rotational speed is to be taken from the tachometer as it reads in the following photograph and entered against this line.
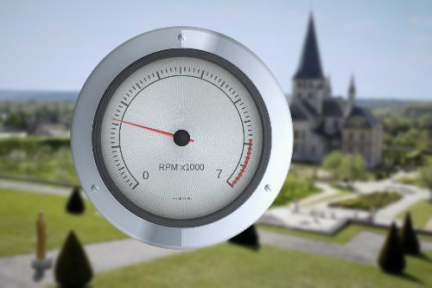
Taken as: 1600 rpm
